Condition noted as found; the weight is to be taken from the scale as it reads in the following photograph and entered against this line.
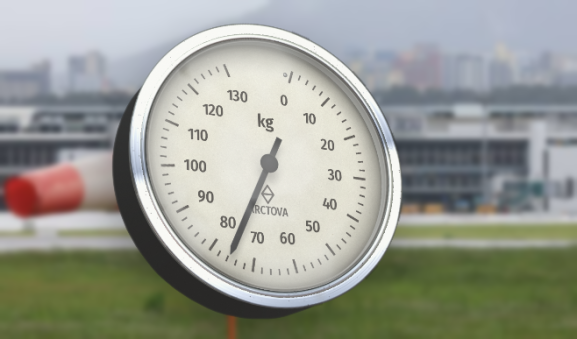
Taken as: 76 kg
